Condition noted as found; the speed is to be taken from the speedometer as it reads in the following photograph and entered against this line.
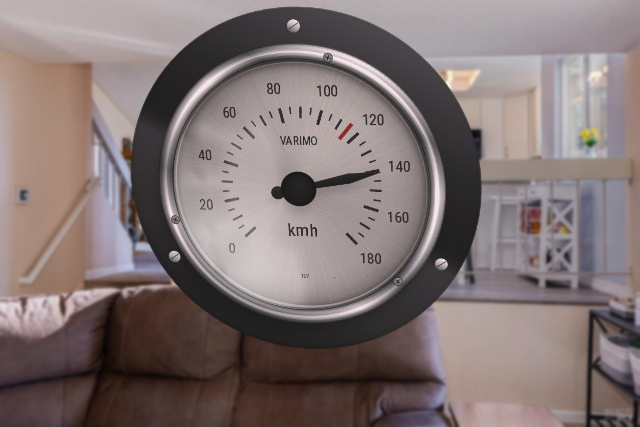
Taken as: 140 km/h
